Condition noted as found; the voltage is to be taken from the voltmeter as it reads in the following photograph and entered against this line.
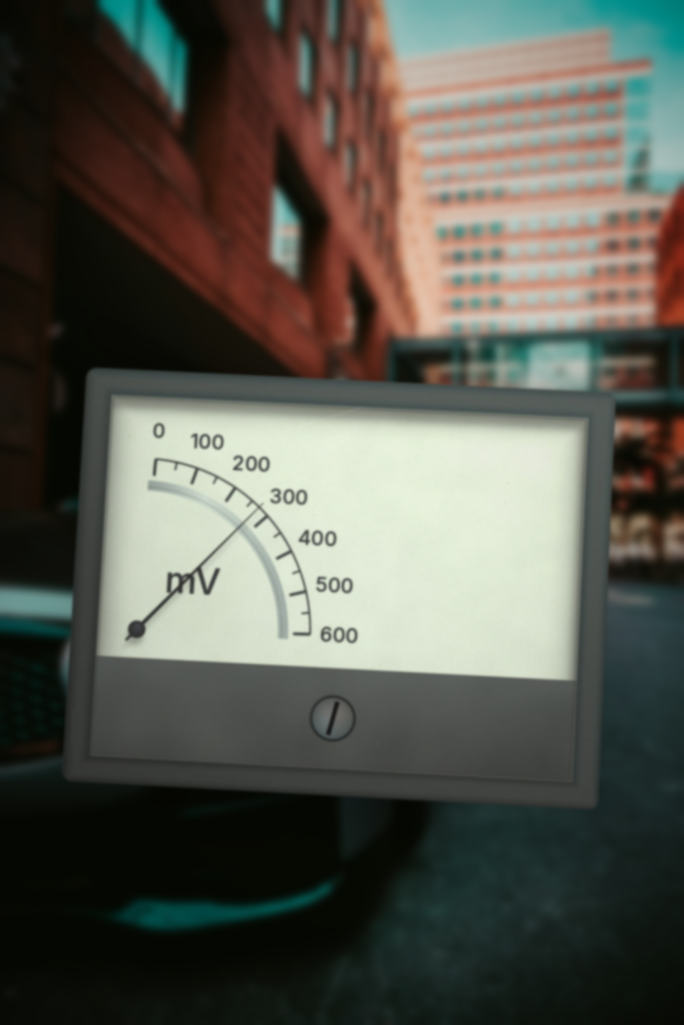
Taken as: 275 mV
